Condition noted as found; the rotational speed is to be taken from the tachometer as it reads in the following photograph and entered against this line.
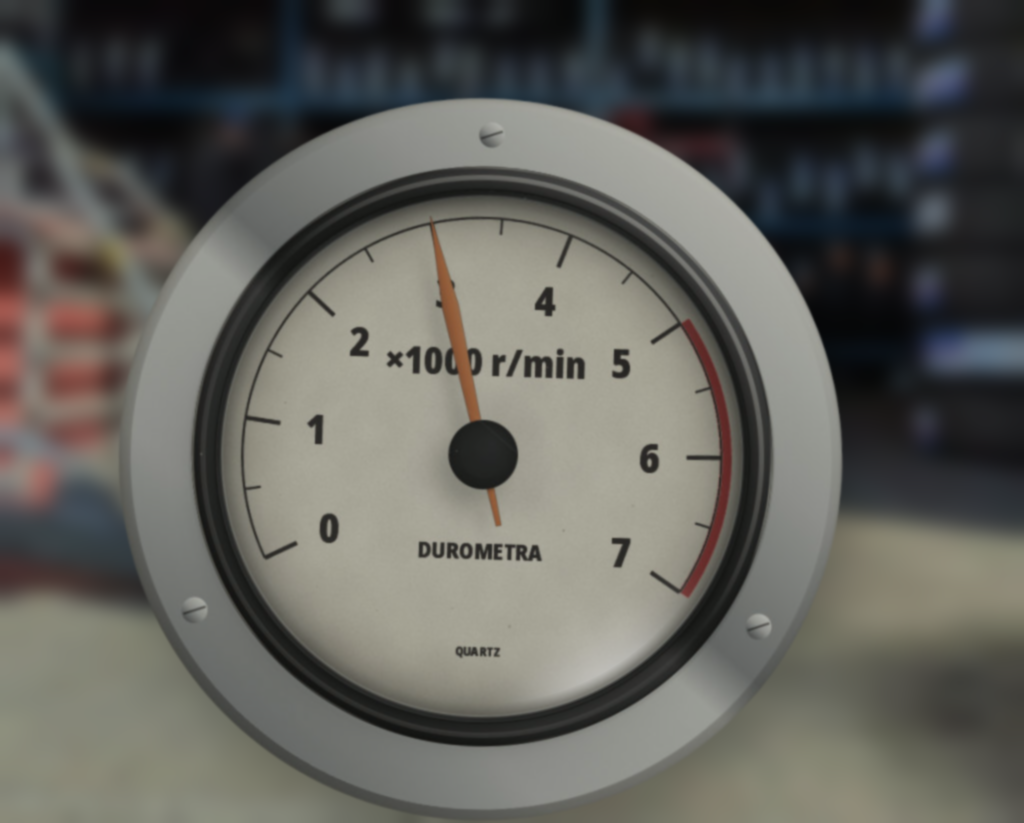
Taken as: 3000 rpm
